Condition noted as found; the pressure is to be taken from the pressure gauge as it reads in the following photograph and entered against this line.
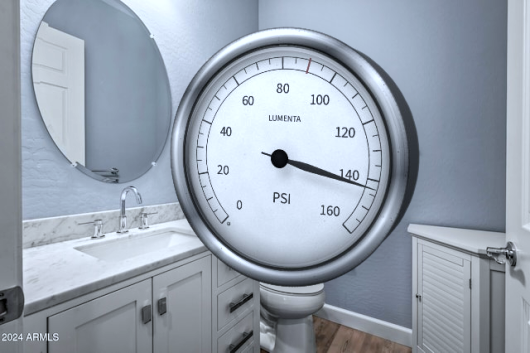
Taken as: 142.5 psi
